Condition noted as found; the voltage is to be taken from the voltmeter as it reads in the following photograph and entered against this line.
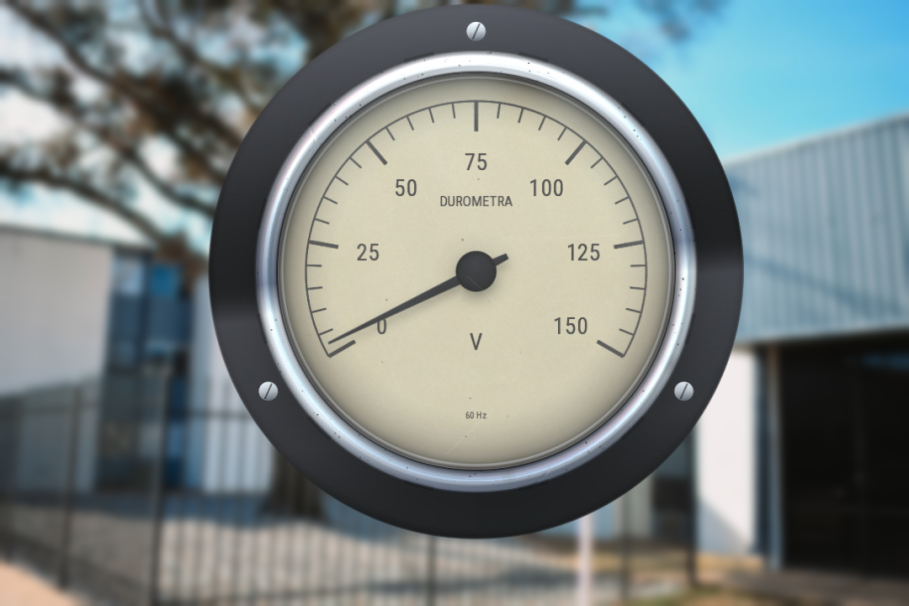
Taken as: 2.5 V
